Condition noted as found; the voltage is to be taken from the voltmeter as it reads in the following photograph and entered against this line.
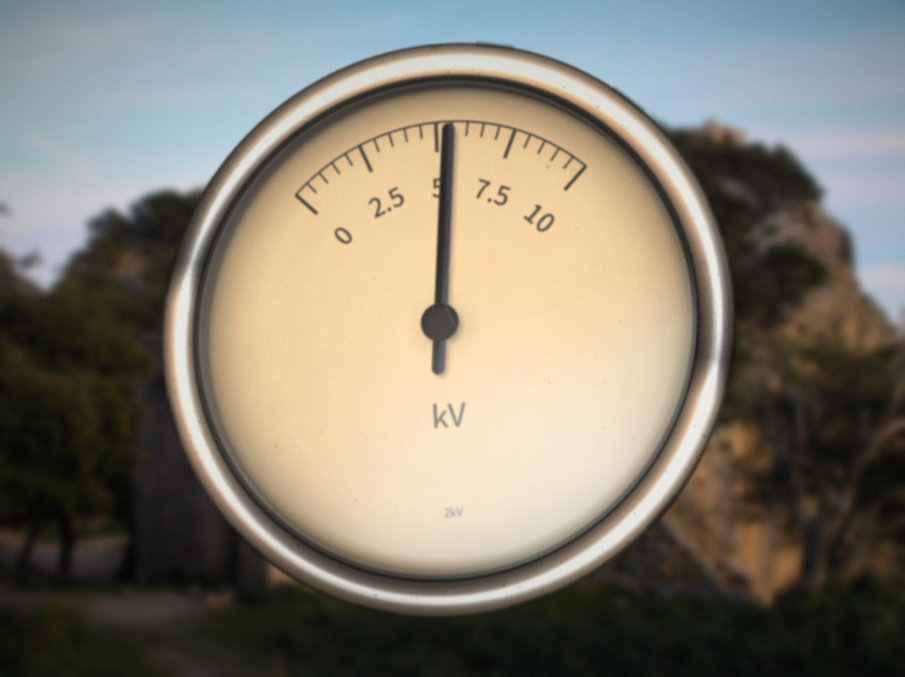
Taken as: 5.5 kV
